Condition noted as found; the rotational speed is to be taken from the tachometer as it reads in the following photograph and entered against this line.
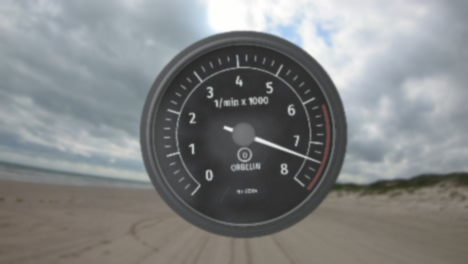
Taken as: 7400 rpm
